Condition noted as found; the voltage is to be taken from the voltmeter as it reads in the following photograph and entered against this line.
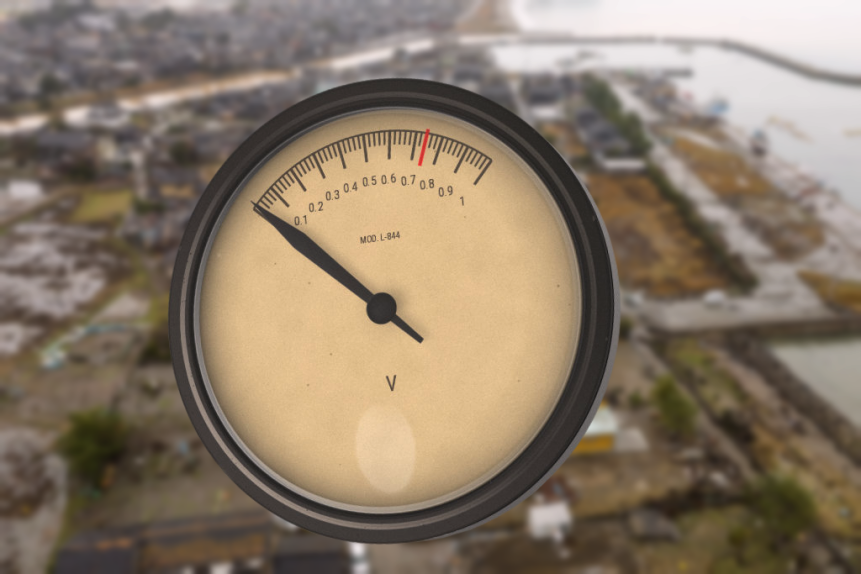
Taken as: 0.02 V
